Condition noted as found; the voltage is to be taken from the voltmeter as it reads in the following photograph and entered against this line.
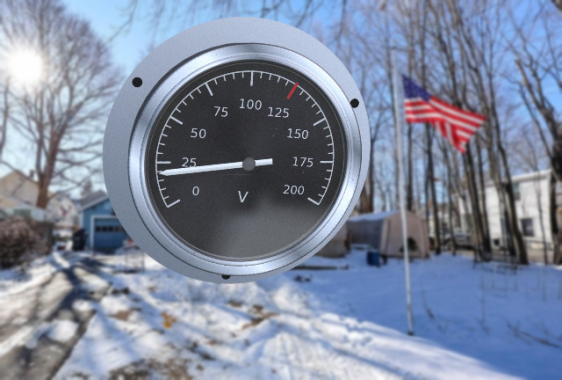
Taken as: 20 V
